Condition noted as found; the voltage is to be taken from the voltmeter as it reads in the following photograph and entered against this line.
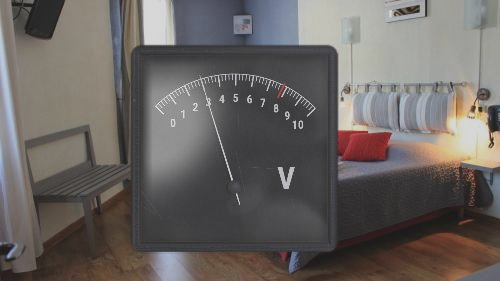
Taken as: 3 V
